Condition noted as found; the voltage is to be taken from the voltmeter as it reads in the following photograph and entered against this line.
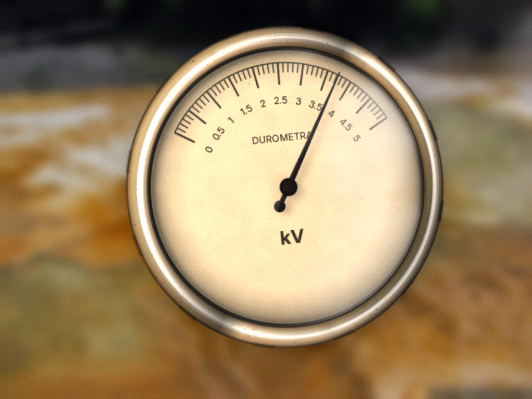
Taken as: 3.7 kV
